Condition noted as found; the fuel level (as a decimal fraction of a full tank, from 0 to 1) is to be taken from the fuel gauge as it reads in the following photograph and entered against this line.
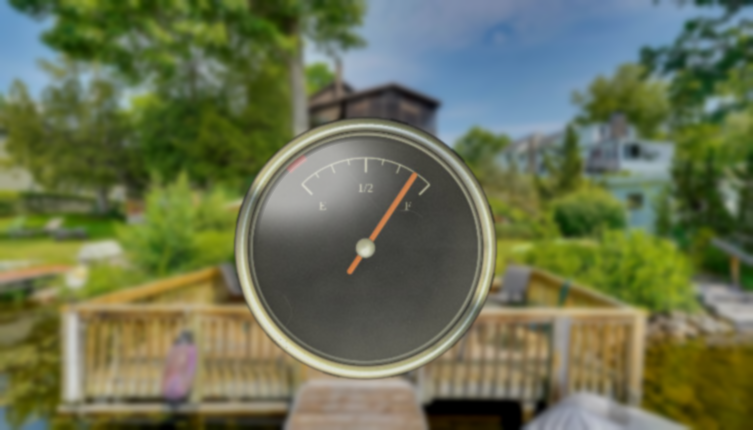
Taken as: 0.875
